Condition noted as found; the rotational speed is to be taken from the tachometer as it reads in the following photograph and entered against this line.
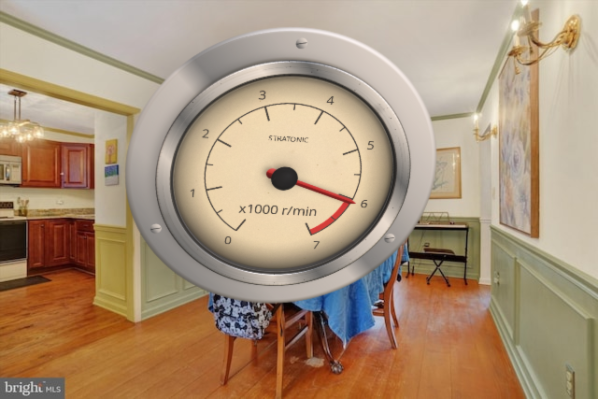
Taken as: 6000 rpm
